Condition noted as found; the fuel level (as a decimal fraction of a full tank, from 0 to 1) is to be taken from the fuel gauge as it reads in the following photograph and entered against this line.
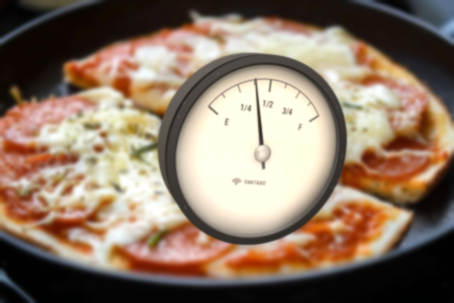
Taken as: 0.375
